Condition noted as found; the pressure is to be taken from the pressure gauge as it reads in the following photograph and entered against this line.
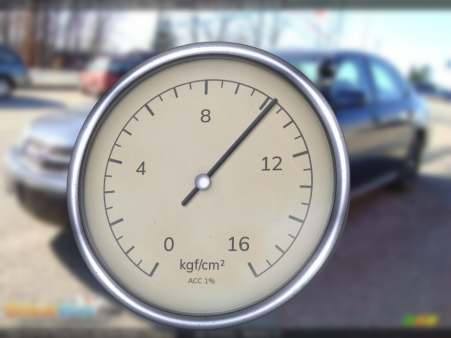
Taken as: 10.25 kg/cm²
